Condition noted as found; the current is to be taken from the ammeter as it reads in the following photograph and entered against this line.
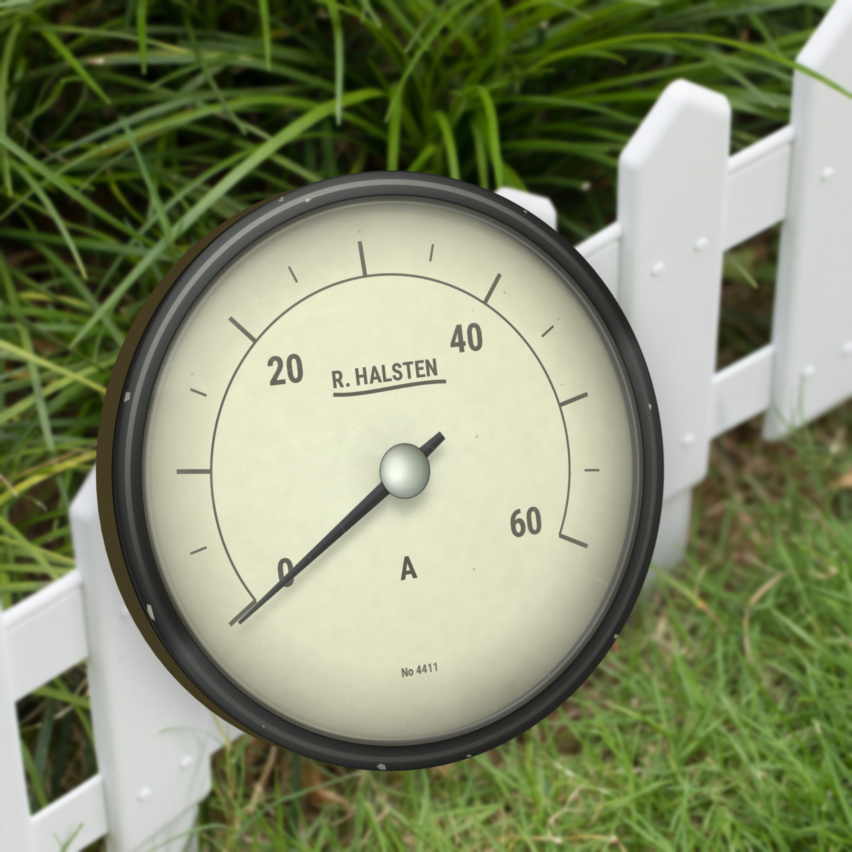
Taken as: 0 A
